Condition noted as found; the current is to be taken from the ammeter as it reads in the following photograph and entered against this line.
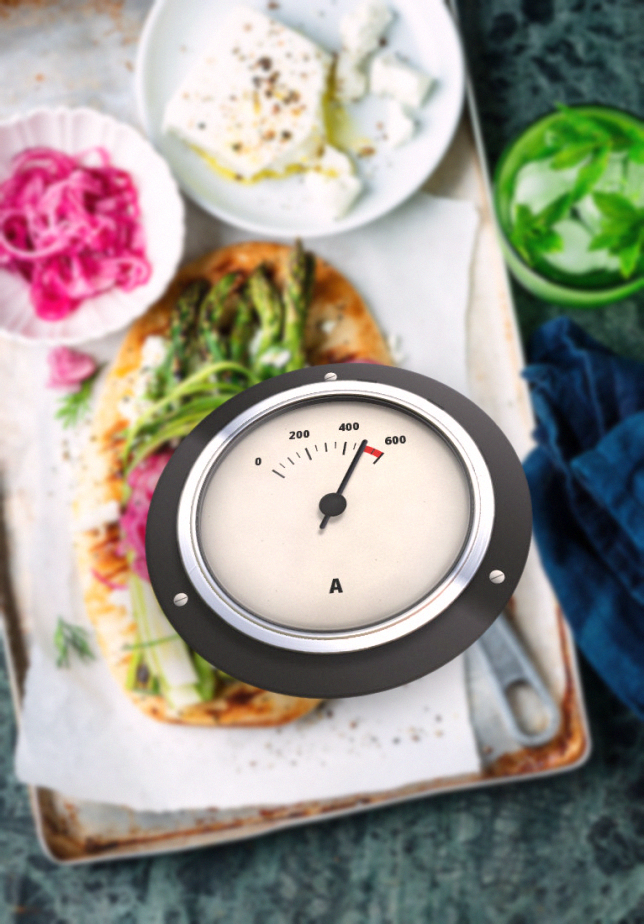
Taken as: 500 A
